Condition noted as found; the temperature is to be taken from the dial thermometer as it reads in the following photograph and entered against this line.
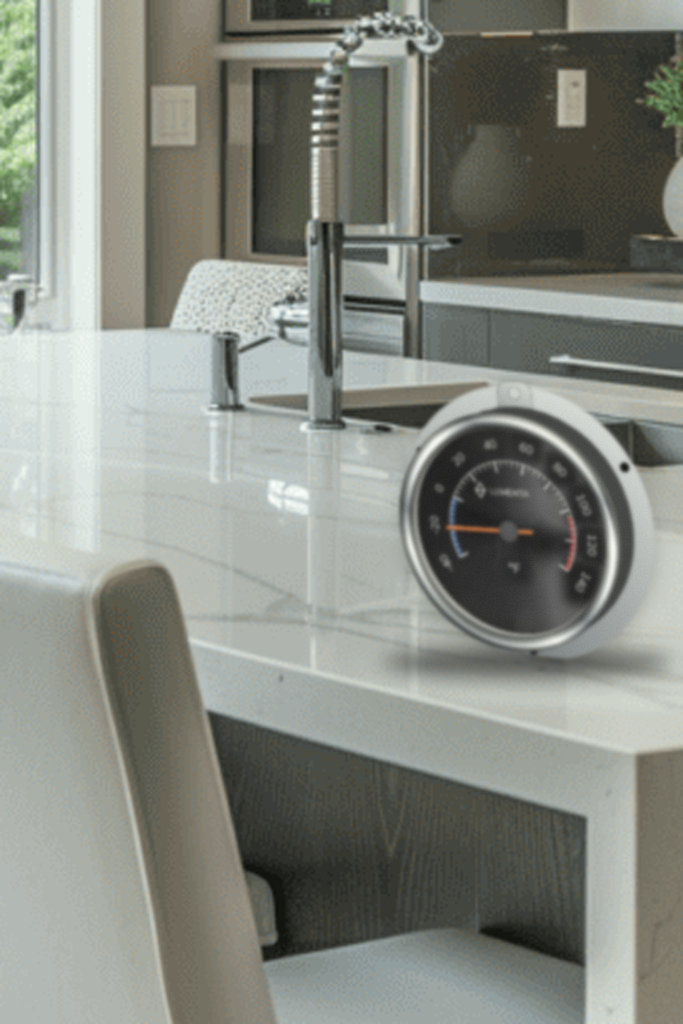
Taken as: -20 °F
